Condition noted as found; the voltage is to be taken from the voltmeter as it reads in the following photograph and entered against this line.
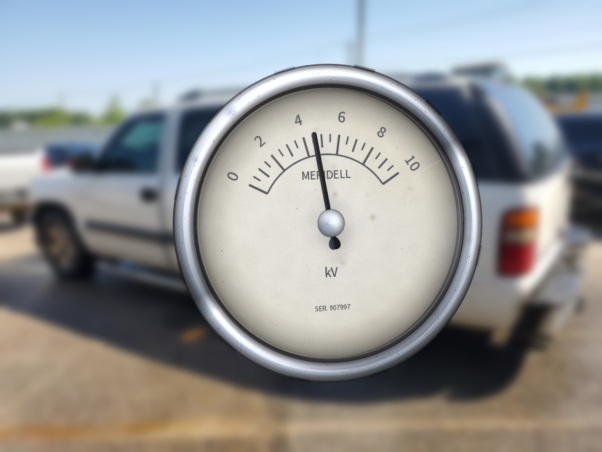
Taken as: 4.5 kV
